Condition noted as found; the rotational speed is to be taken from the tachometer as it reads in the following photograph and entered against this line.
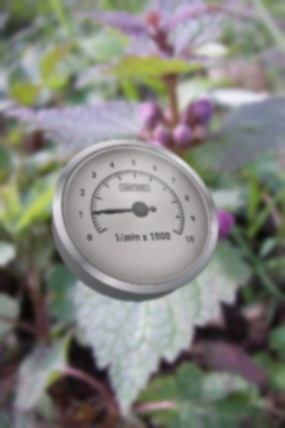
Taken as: 1000 rpm
